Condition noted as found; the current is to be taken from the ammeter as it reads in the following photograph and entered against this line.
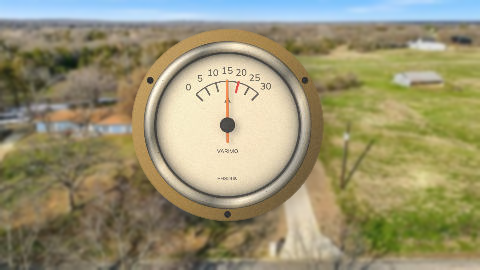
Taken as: 15 A
